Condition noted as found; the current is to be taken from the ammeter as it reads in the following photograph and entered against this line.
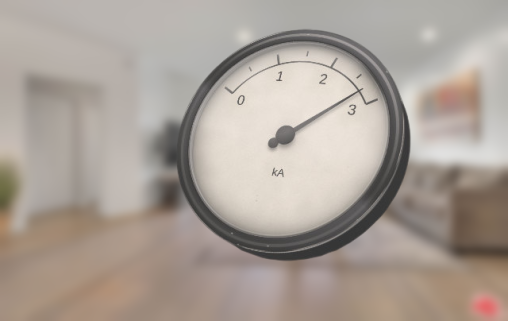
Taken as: 2.75 kA
